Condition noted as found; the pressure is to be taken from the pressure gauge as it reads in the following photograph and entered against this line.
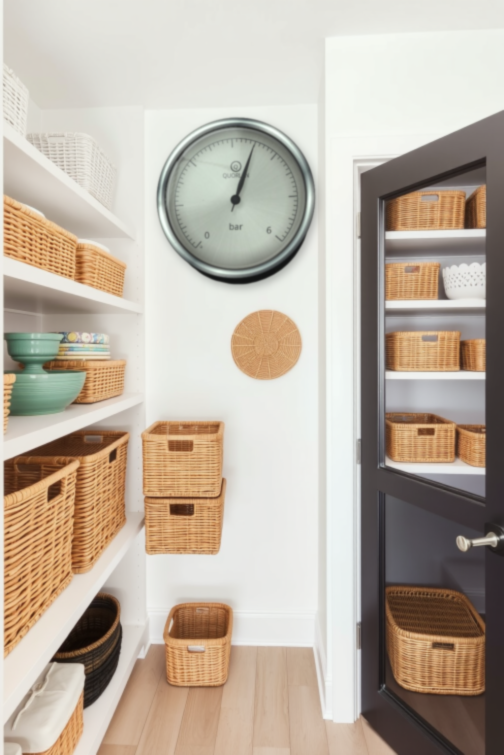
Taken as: 3.5 bar
